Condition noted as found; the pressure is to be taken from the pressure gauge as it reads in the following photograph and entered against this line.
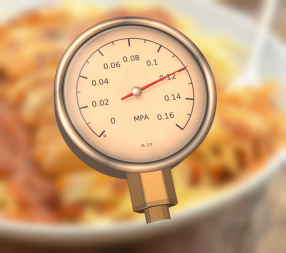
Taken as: 0.12 MPa
